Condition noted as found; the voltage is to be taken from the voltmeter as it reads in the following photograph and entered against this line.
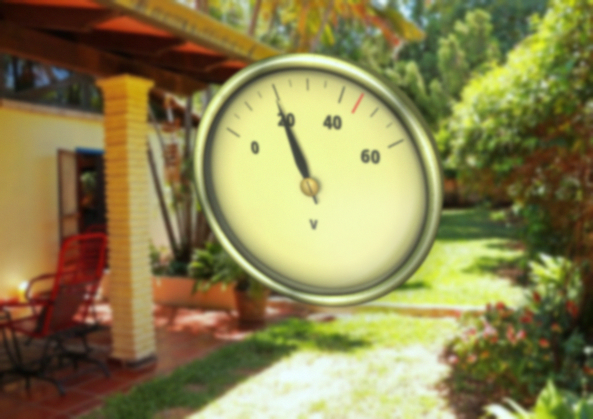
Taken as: 20 V
